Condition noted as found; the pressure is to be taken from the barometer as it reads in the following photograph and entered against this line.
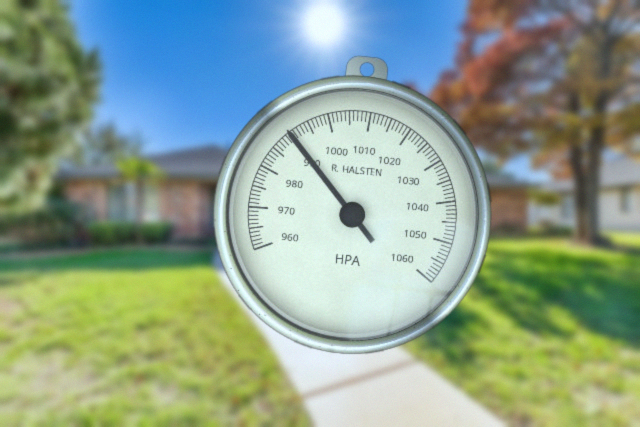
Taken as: 990 hPa
